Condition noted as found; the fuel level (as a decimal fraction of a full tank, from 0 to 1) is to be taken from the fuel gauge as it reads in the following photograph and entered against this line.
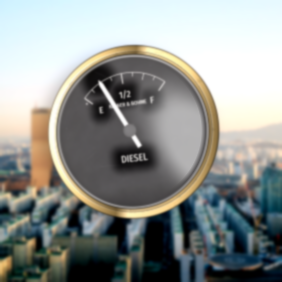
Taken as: 0.25
